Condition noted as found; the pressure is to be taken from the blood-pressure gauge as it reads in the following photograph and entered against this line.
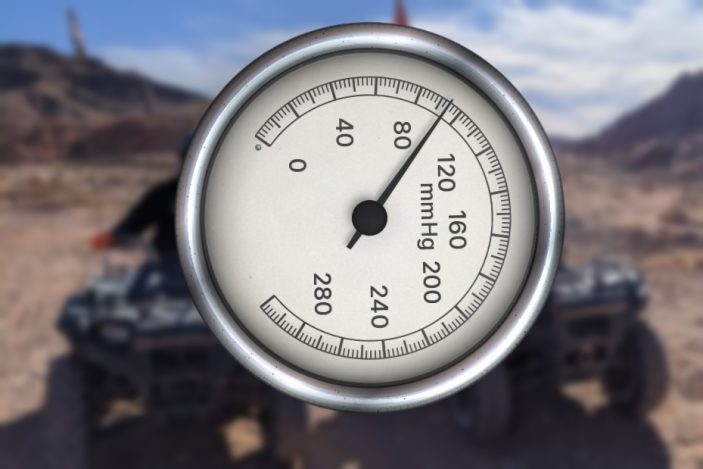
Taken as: 94 mmHg
